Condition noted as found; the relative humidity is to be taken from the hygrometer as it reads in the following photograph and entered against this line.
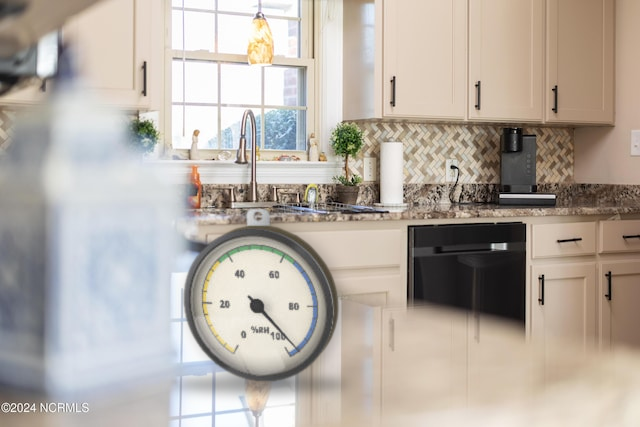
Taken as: 96 %
